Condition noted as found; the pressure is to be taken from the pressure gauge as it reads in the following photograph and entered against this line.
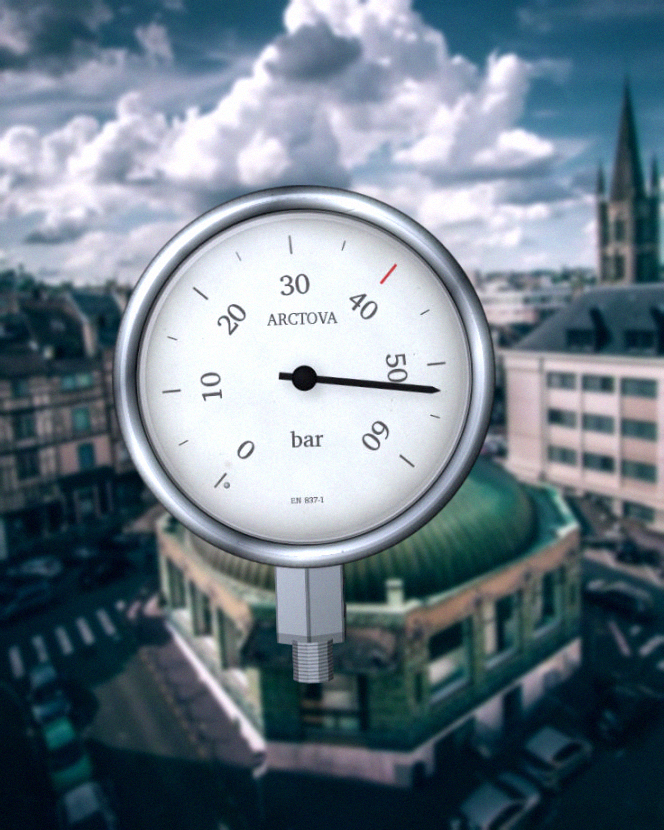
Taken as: 52.5 bar
